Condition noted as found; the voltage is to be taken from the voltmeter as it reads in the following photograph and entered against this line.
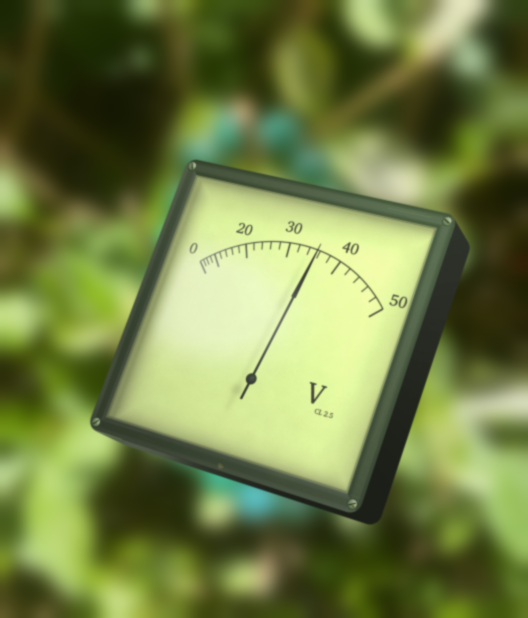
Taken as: 36 V
